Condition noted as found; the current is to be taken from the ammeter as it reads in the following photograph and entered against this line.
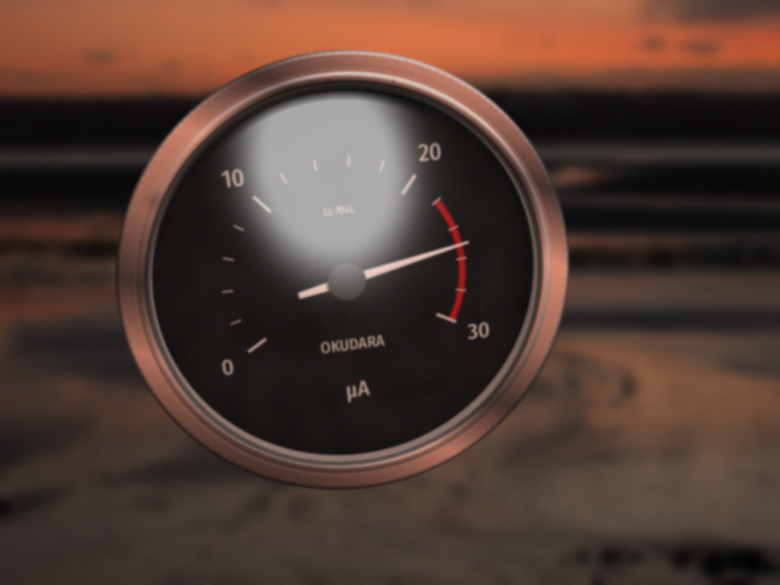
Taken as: 25 µA
